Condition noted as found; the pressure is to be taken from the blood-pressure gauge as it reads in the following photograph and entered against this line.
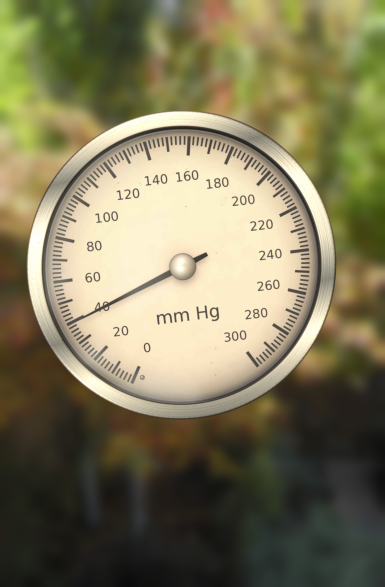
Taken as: 40 mmHg
